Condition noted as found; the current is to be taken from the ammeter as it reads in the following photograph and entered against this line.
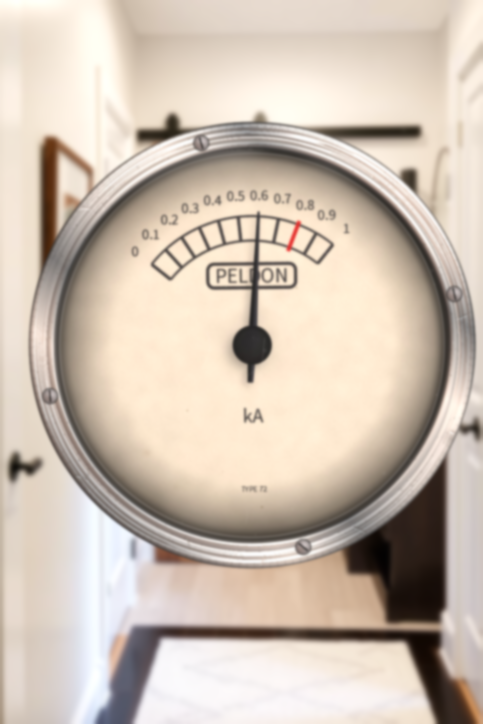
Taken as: 0.6 kA
